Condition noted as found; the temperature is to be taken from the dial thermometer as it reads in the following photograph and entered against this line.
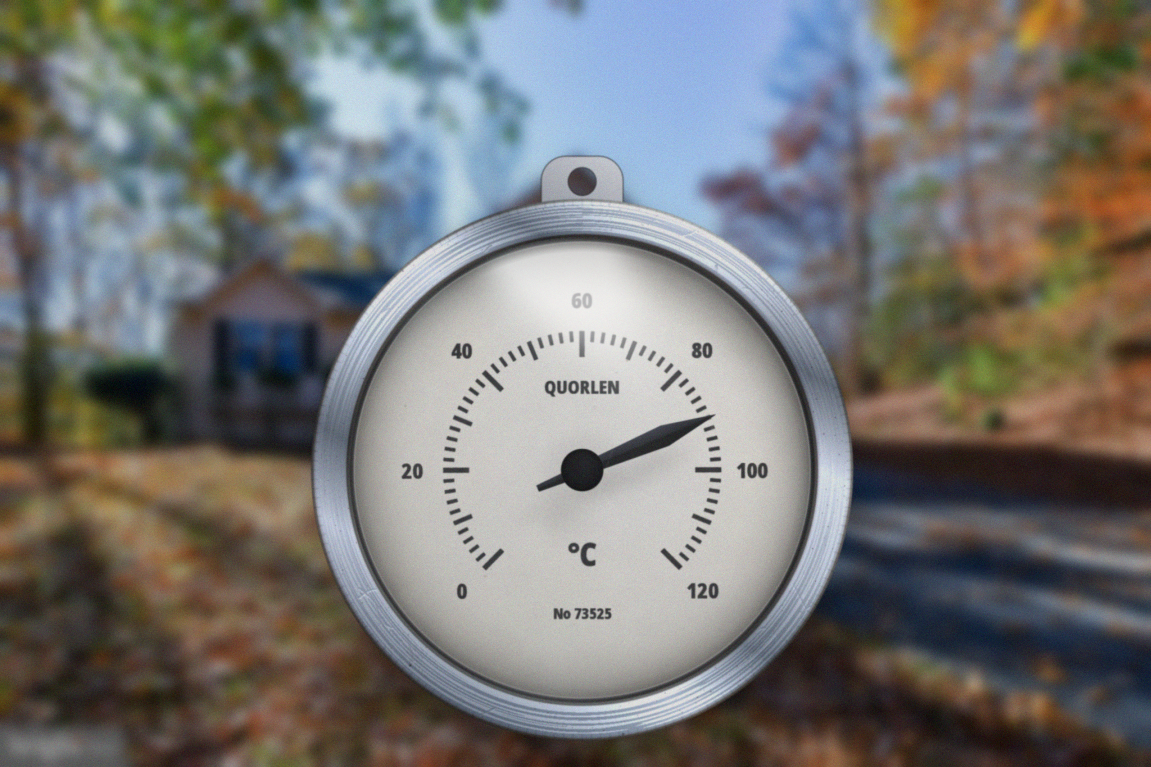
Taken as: 90 °C
